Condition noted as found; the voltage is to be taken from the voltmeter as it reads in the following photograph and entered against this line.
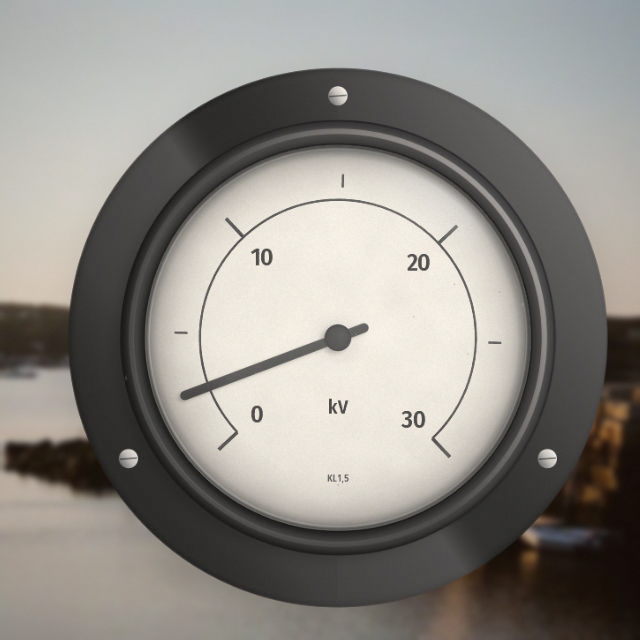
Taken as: 2.5 kV
